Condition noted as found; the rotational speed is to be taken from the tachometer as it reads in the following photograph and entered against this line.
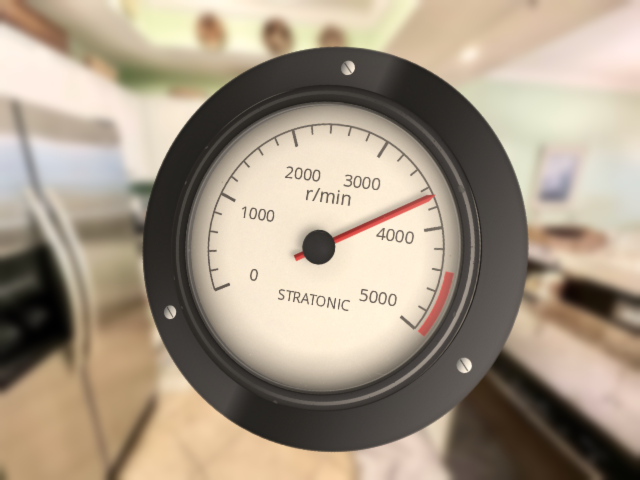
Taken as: 3700 rpm
